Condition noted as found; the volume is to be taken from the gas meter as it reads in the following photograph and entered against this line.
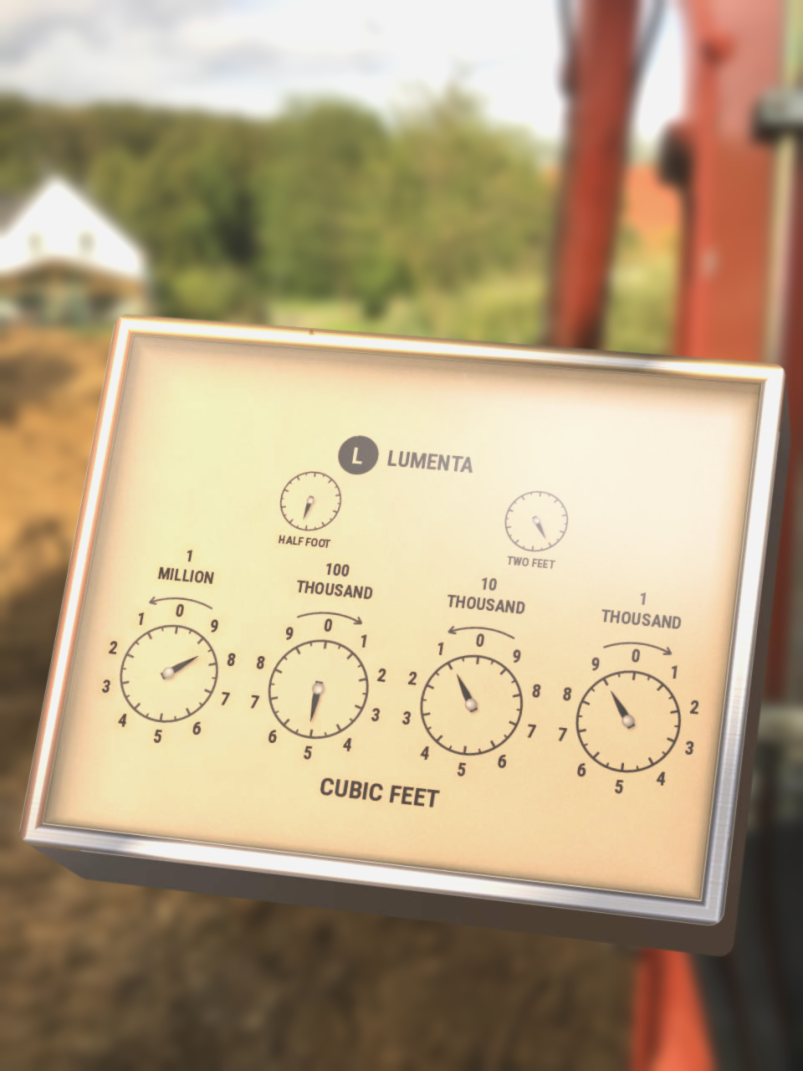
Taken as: 850900 ft³
